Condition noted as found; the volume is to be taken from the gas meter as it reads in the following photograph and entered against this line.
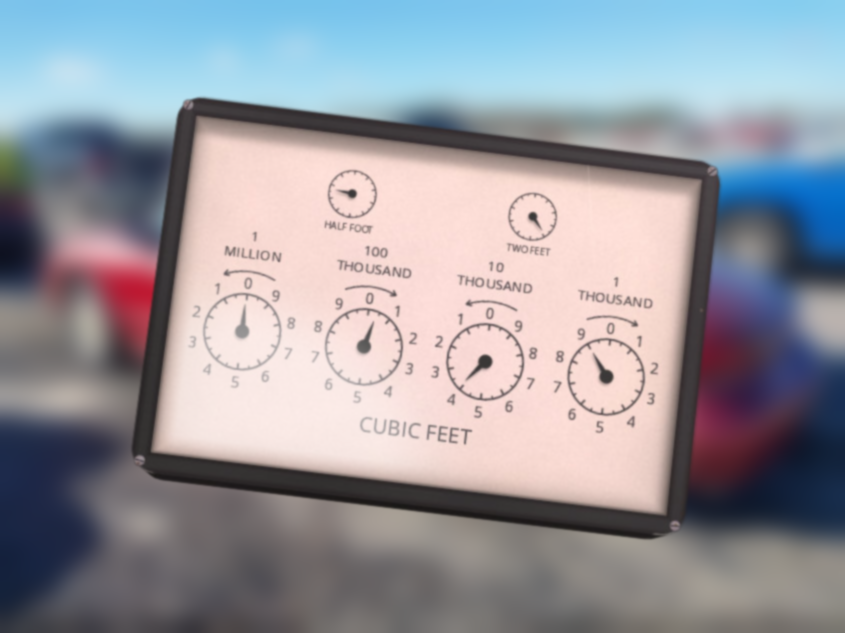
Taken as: 3900 ft³
